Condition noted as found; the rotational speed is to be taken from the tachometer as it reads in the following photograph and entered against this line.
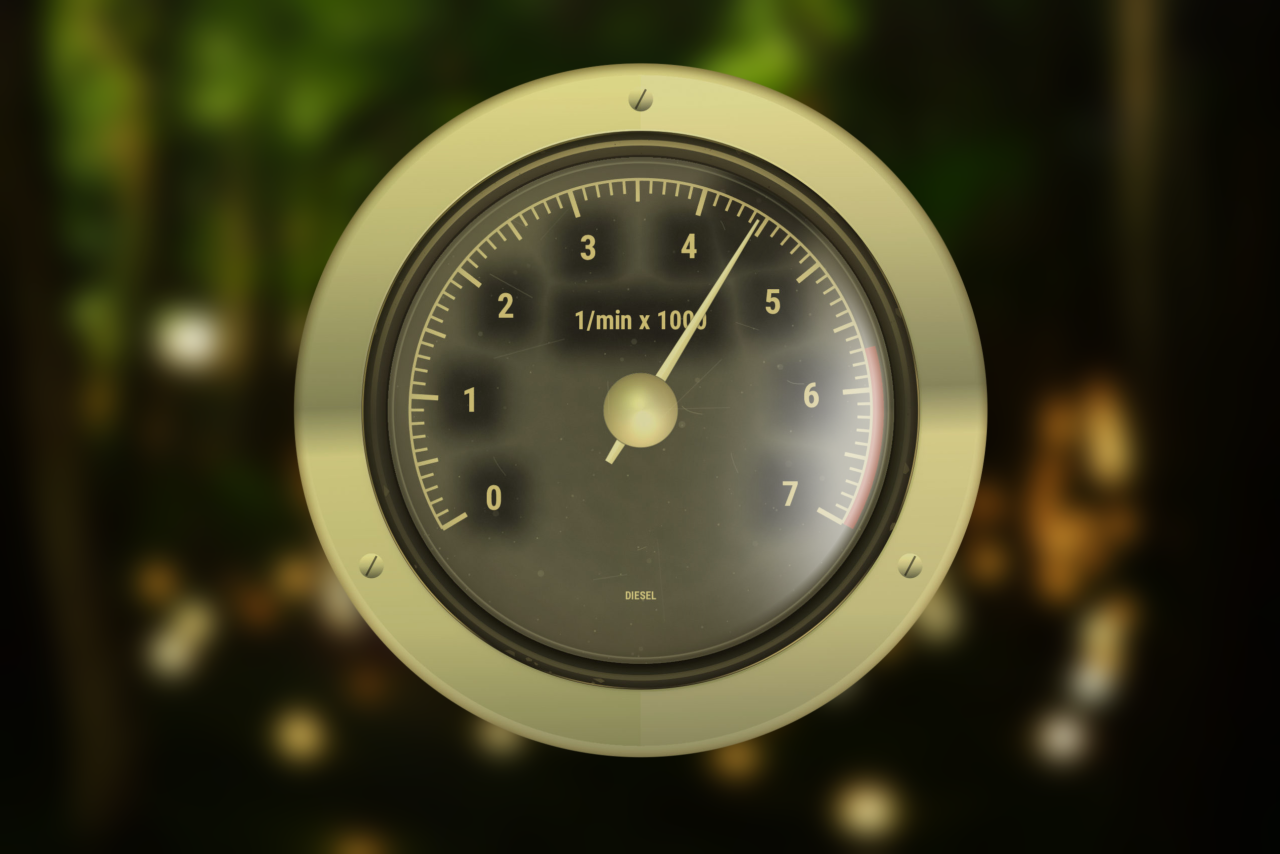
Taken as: 4450 rpm
